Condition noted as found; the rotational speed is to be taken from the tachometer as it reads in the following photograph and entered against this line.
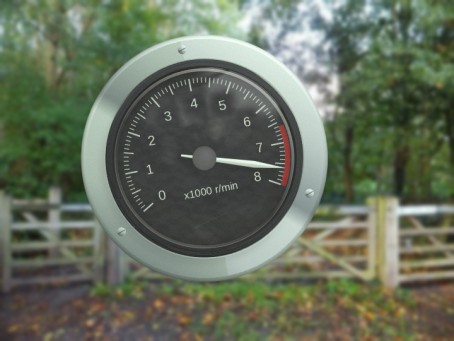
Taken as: 7600 rpm
